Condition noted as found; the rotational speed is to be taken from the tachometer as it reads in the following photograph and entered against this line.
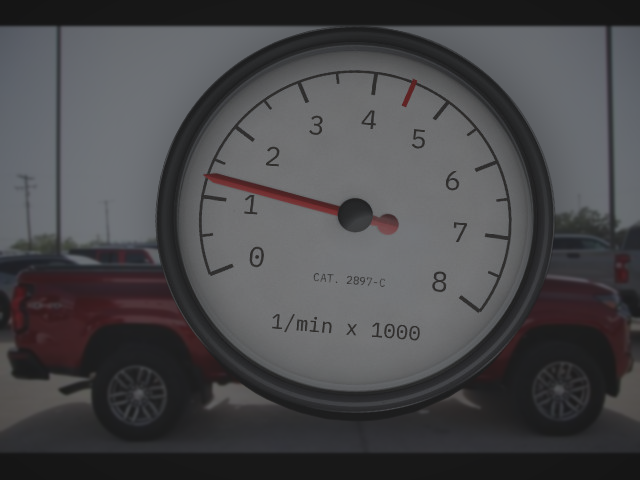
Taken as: 1250 rpm
